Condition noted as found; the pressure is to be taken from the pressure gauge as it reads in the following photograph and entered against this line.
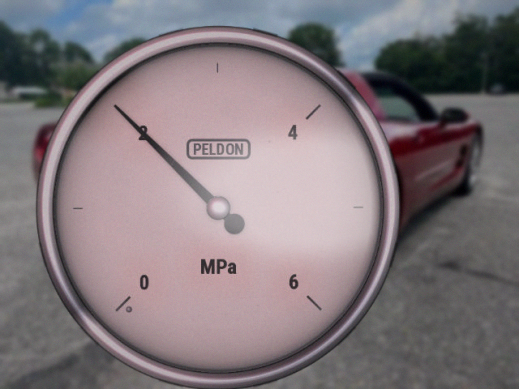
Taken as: 2 MPa
